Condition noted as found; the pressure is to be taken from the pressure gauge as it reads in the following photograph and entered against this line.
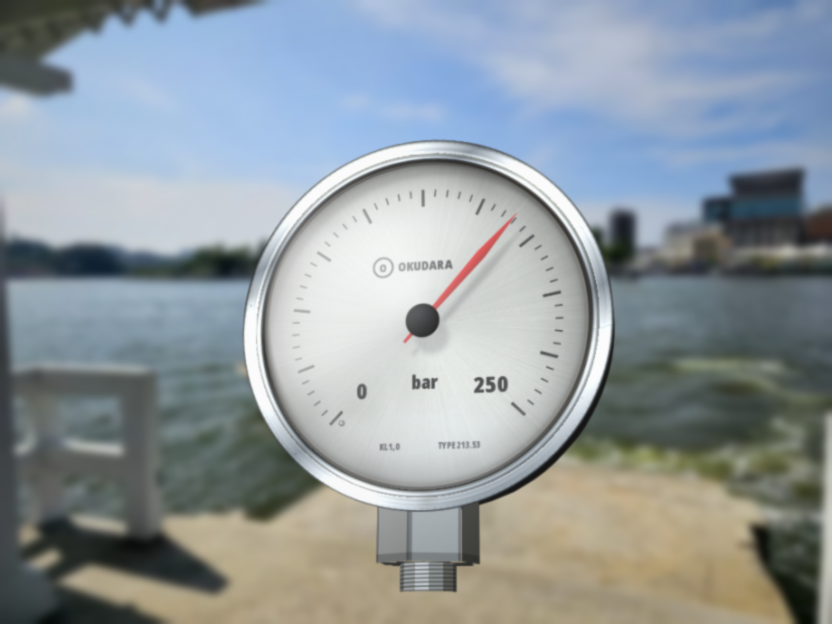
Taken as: 165 bar
